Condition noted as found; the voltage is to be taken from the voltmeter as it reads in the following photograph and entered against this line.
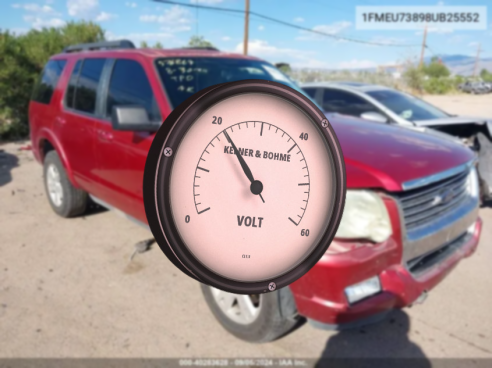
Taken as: 20 V
